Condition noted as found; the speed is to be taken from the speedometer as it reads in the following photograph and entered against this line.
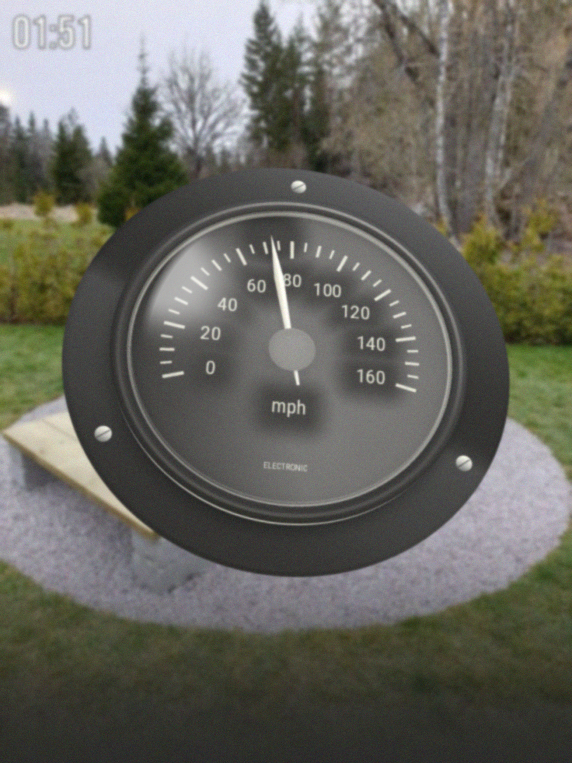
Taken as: 72.5 mph
